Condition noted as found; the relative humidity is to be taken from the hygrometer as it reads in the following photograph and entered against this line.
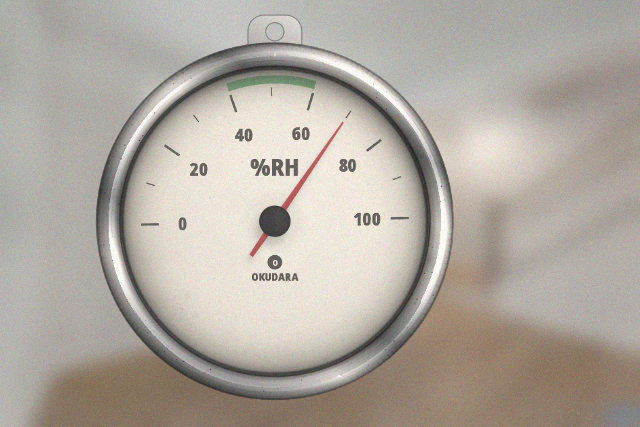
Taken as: 70 %
